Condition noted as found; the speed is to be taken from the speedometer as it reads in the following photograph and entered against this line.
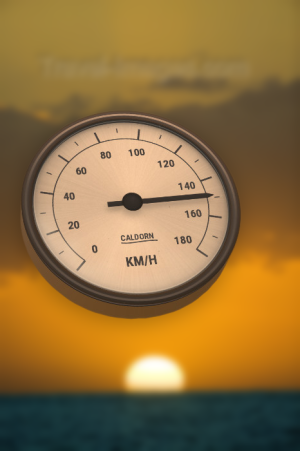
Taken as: 150 km/h
